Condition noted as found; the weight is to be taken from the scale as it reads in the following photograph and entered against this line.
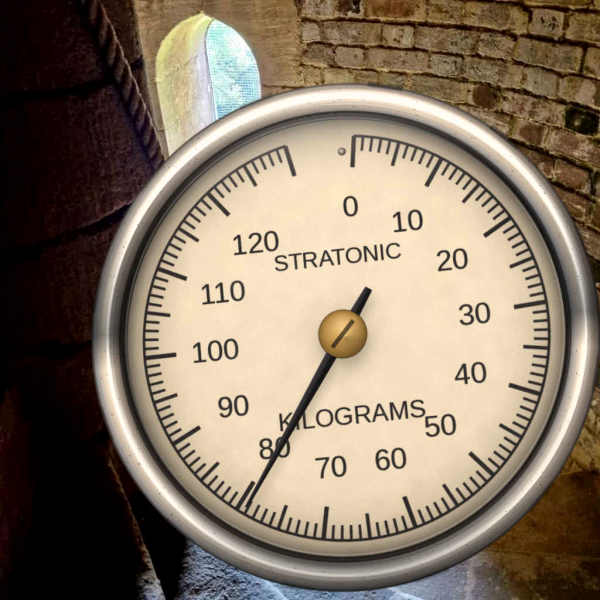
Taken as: 79 kg
